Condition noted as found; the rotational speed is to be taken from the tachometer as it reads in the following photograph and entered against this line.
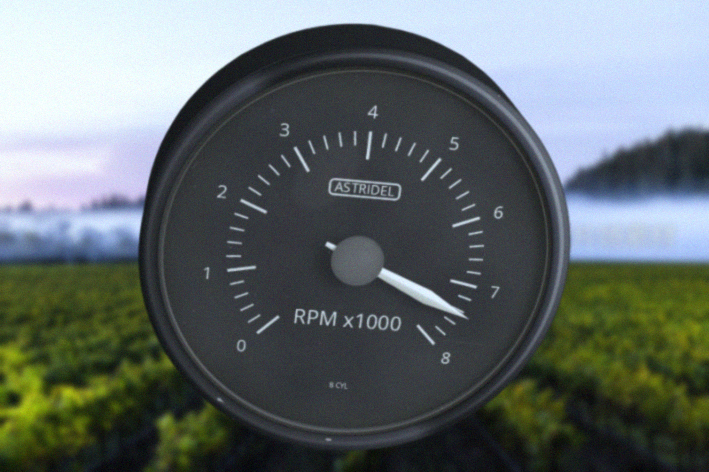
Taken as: 7400 rpm
